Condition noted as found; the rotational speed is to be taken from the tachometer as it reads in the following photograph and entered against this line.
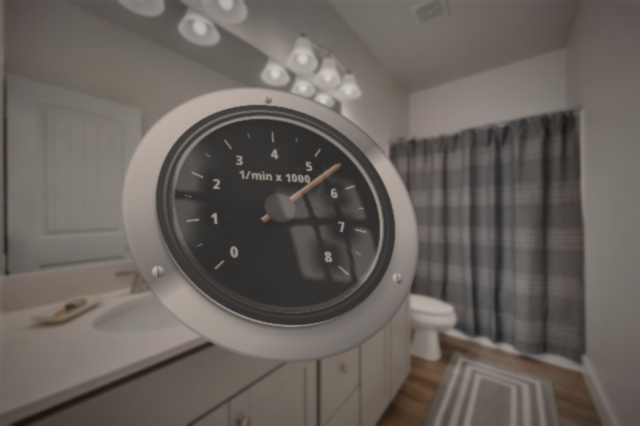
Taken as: 5500 rpm
